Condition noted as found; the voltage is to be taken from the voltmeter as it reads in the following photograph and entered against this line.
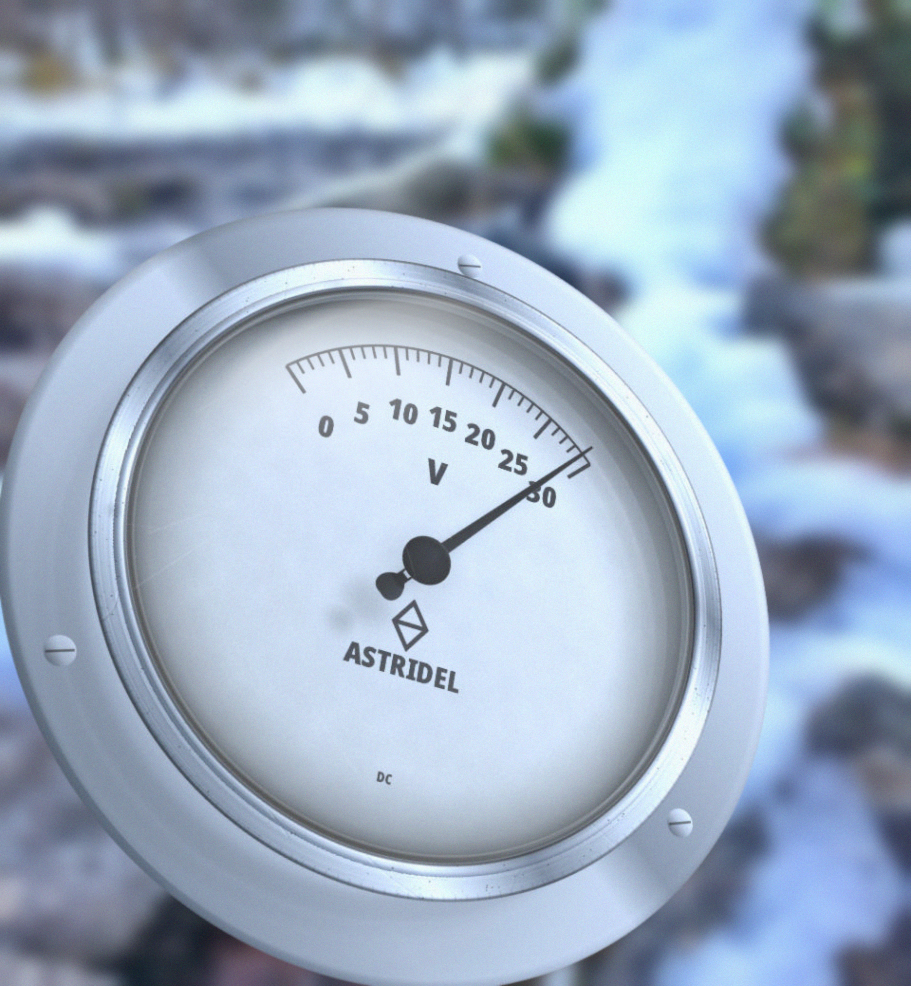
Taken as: 29 V
